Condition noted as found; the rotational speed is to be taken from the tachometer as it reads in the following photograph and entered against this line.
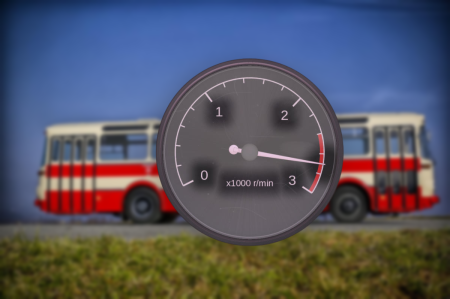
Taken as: 2700 rpm
